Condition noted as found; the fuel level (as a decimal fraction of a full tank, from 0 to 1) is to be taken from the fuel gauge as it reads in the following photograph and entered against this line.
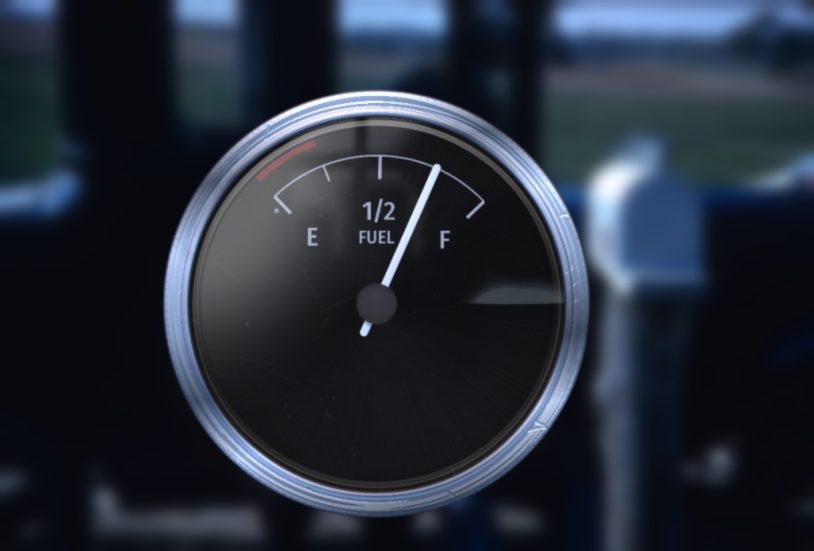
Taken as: 0.75
